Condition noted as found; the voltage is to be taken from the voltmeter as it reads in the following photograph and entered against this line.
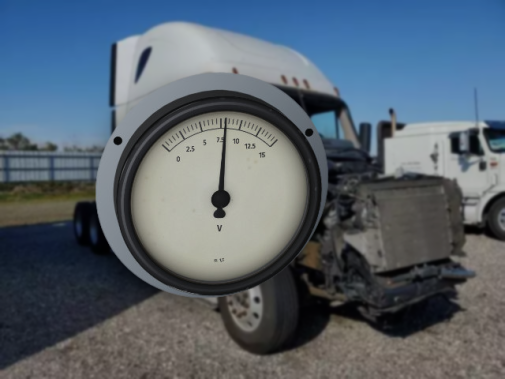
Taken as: 8 V
